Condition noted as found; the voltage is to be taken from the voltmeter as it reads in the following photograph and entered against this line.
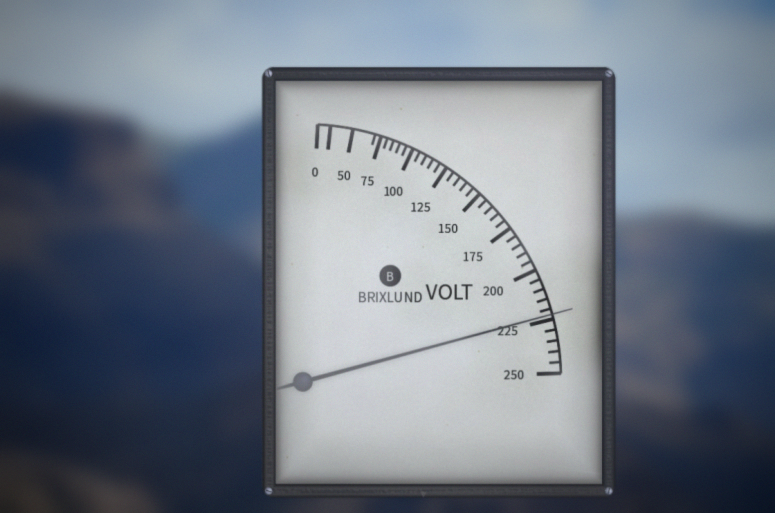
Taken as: 222.5 V
